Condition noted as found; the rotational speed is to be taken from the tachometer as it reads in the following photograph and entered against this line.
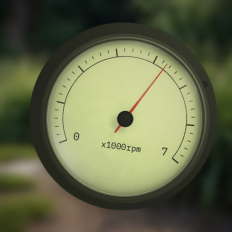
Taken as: 4300 rpm
